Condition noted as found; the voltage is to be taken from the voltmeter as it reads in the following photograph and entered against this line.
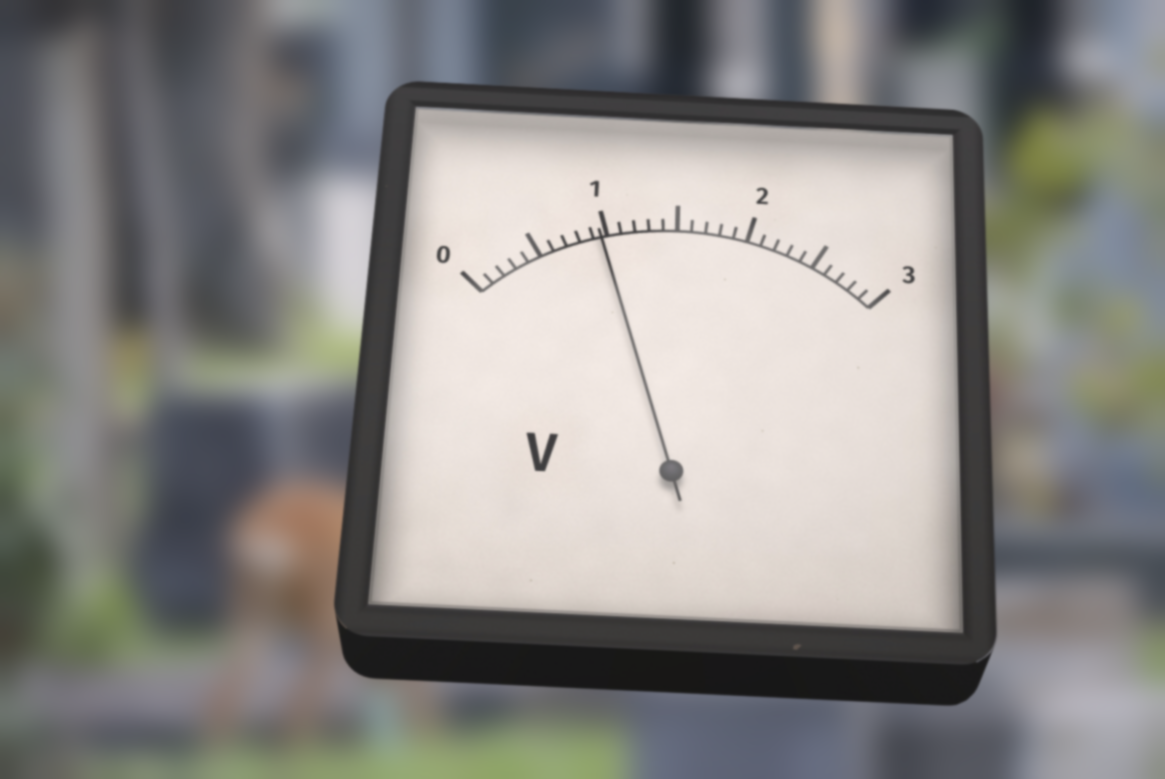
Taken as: 0.95 V
